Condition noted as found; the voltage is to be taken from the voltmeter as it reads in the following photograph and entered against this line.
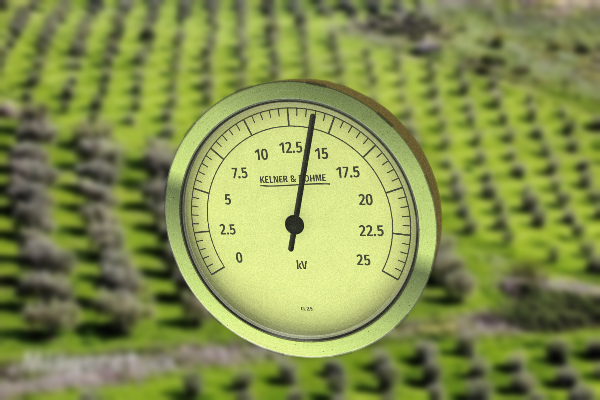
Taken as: 14 kV
